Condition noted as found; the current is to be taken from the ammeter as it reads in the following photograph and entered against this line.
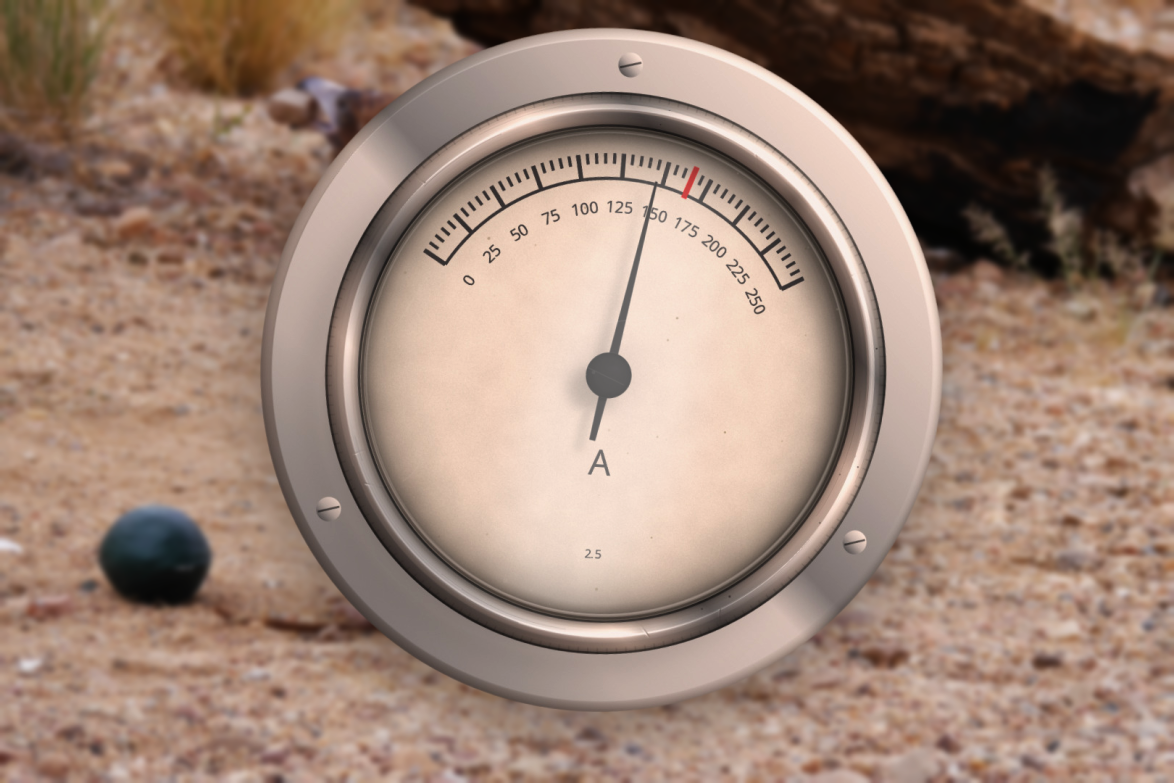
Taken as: 145 A
